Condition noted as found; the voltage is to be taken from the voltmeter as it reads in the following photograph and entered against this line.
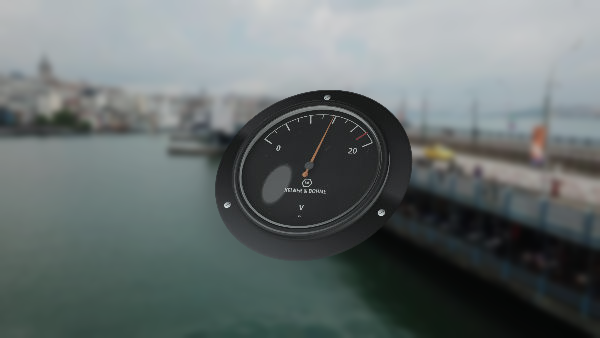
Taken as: 12 V
